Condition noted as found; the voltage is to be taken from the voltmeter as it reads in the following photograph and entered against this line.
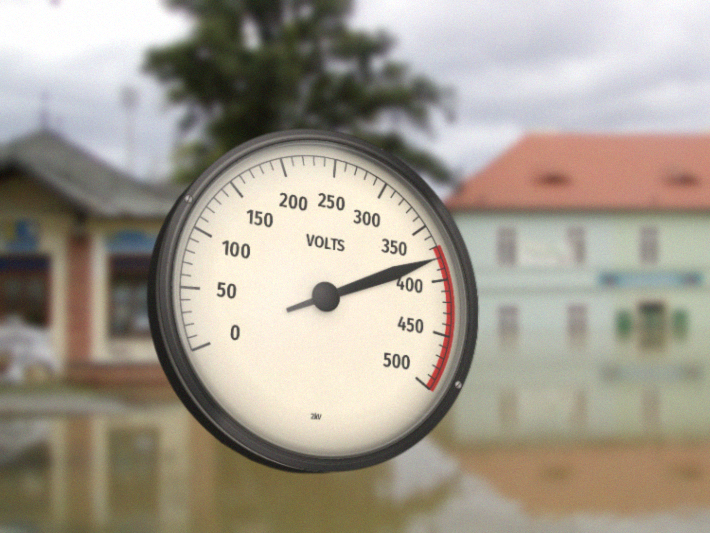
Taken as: 380 V
